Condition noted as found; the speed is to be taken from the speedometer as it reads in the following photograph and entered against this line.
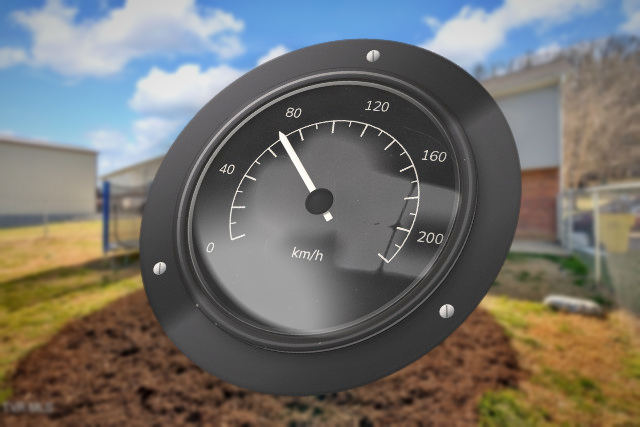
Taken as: 70 km/h
